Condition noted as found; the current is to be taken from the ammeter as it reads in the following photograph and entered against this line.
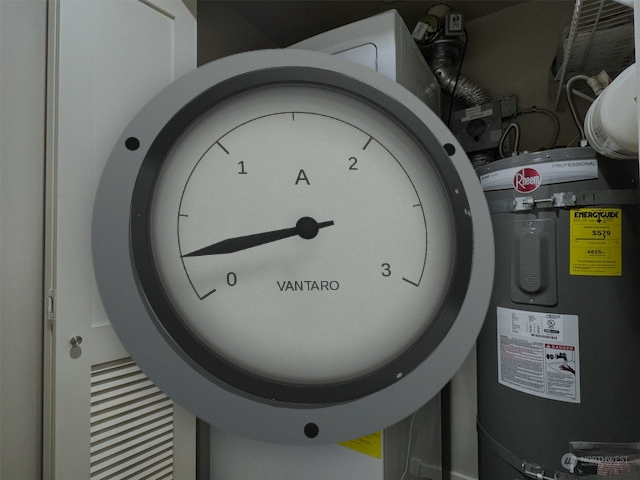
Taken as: 0.25 A
